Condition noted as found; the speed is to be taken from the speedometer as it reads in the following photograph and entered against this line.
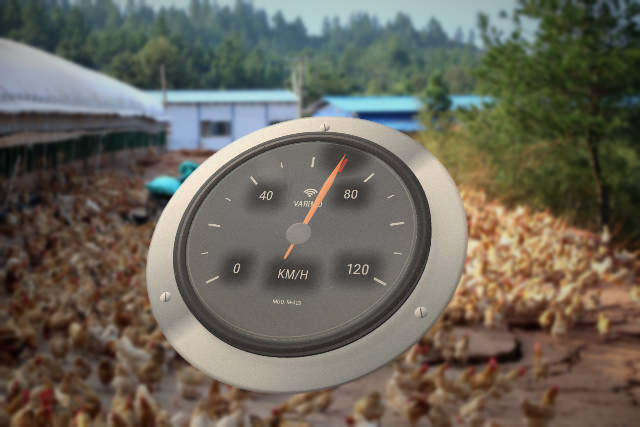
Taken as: 70 km/h
